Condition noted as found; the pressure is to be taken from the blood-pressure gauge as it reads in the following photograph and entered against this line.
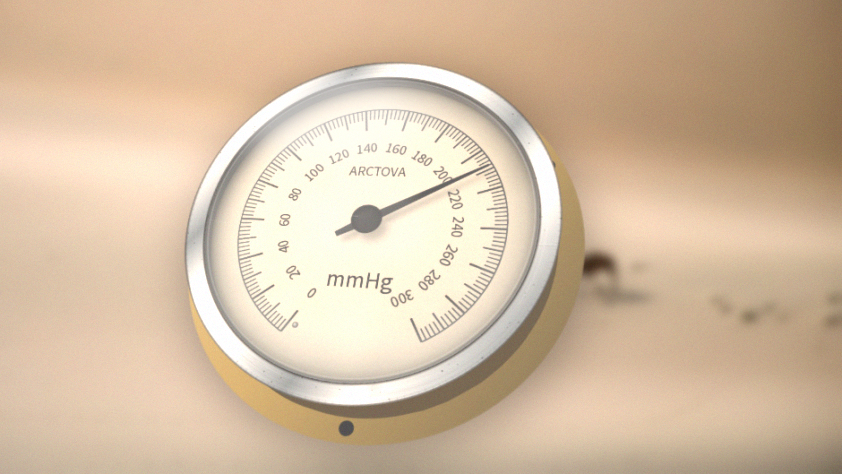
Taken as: 210 mmHg
